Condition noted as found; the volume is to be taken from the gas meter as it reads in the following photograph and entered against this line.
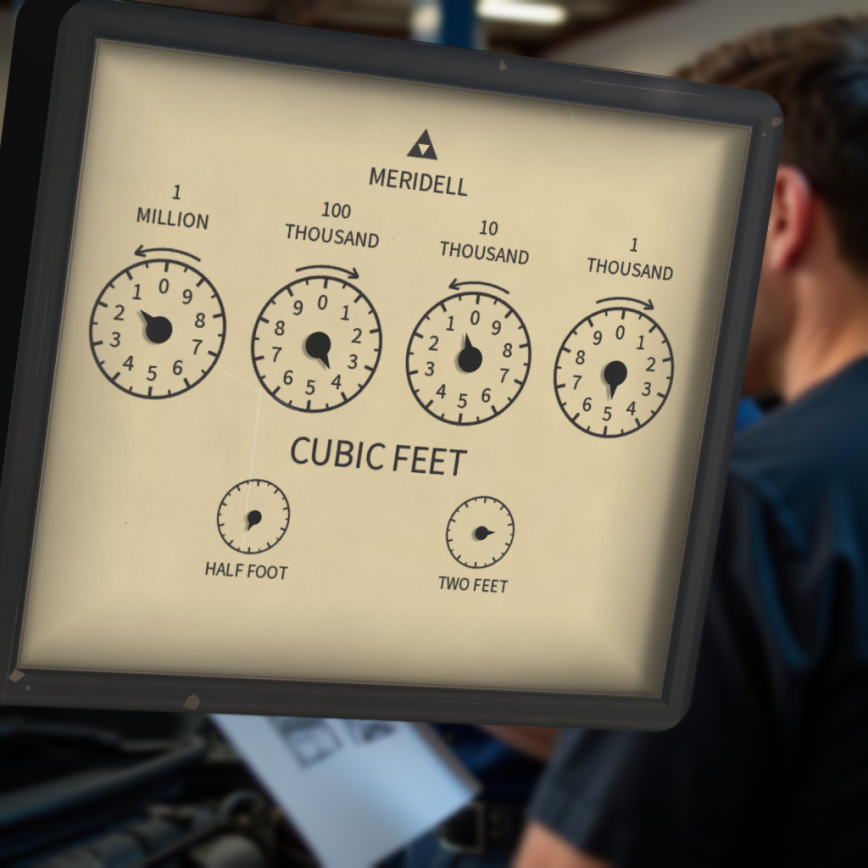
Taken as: 140500 ft³
